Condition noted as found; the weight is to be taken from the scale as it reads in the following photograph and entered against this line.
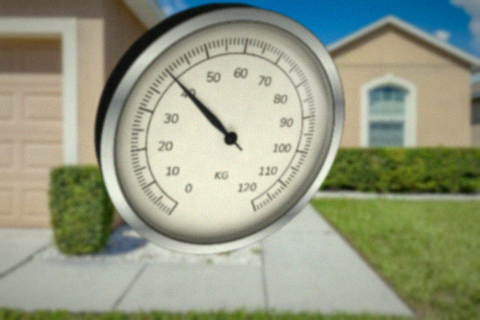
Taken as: 40 kg
